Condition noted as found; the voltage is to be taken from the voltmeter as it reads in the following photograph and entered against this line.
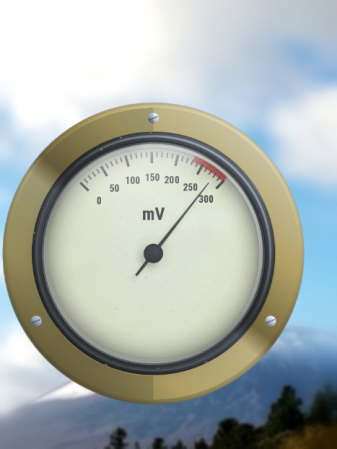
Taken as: 280 mV
